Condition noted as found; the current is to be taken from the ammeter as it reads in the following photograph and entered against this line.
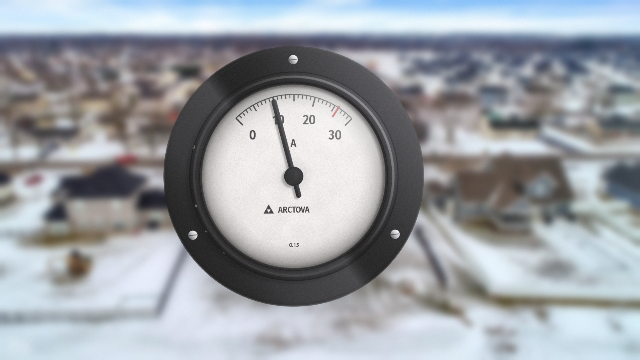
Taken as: 10 A
